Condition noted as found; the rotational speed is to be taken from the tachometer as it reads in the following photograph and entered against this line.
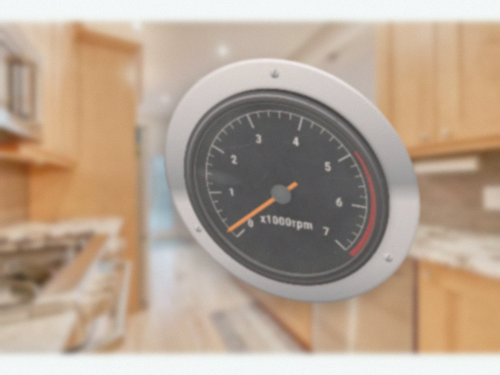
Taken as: 200 rpm
